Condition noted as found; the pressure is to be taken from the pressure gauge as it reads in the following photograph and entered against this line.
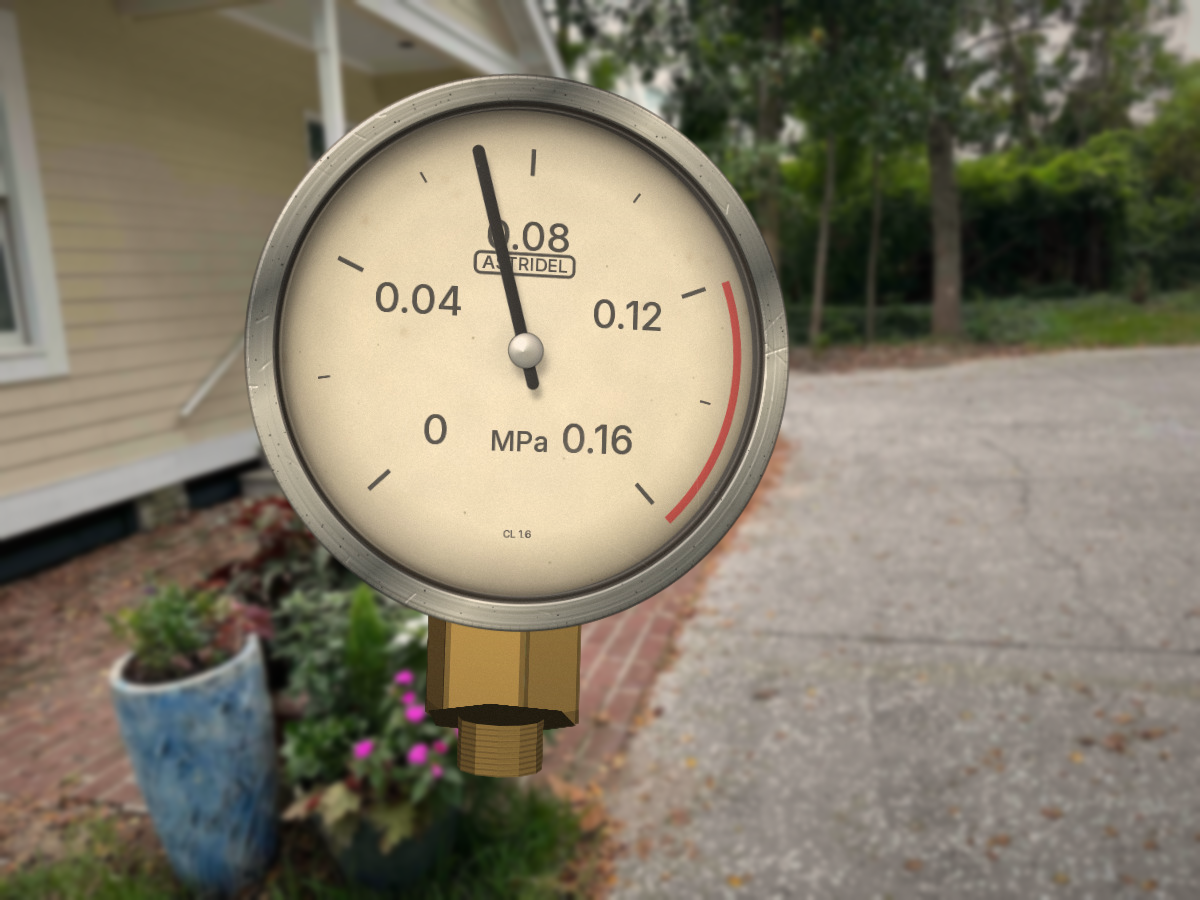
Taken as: 0.07 MPa
